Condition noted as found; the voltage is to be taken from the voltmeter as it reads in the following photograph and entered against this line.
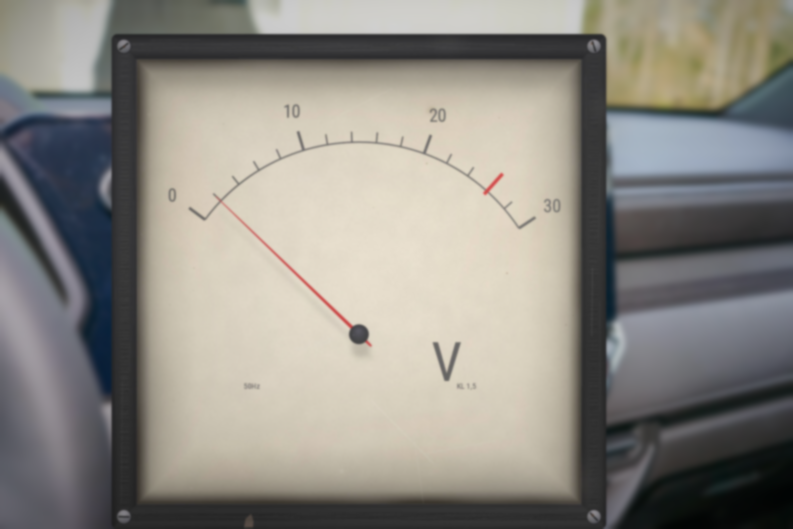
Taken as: 2 V
